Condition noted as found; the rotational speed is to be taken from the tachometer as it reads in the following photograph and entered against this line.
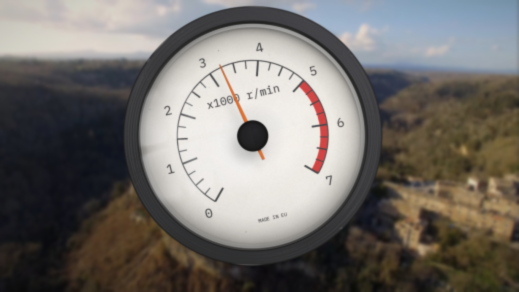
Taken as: 3250 rpm
